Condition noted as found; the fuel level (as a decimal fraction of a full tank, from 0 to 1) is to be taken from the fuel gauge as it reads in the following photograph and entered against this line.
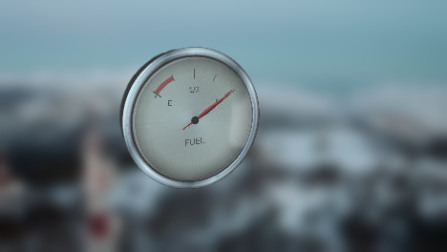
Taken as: 1
